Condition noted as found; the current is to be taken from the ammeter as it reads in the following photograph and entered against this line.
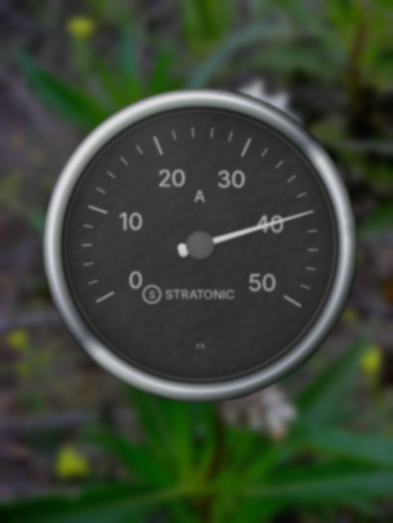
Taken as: 40 A
